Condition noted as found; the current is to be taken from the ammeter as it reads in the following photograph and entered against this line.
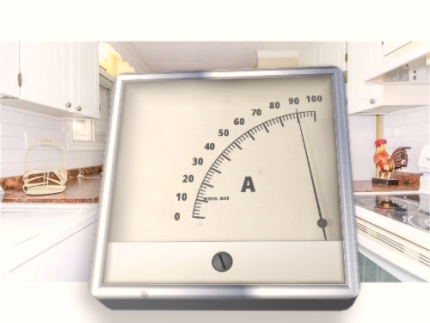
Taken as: 90 A
